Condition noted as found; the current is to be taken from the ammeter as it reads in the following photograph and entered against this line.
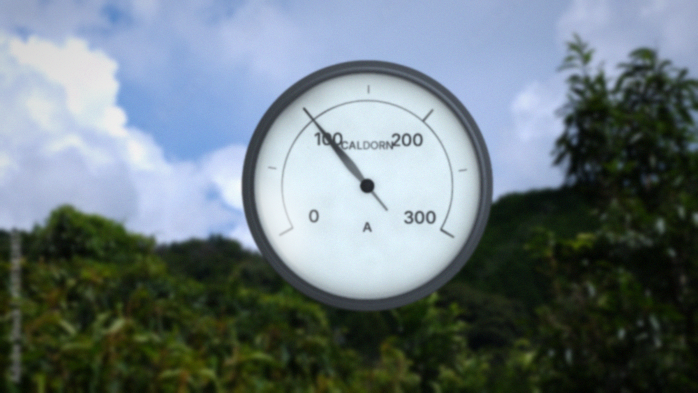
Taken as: 100 A
